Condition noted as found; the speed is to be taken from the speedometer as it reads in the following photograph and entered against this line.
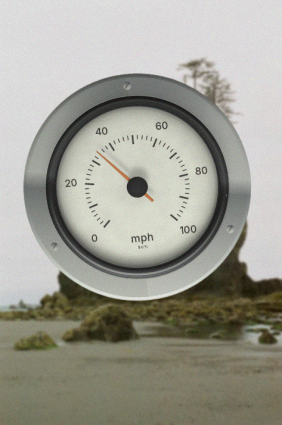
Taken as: 34 mph
